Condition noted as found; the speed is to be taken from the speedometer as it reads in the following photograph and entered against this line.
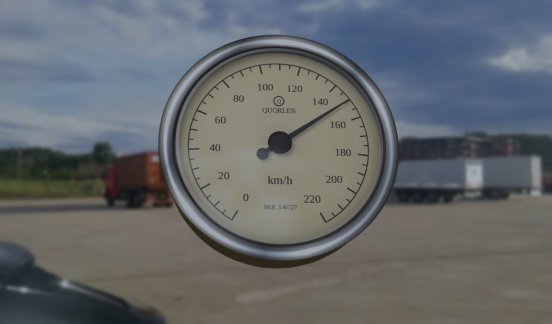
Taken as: 150 km/h
